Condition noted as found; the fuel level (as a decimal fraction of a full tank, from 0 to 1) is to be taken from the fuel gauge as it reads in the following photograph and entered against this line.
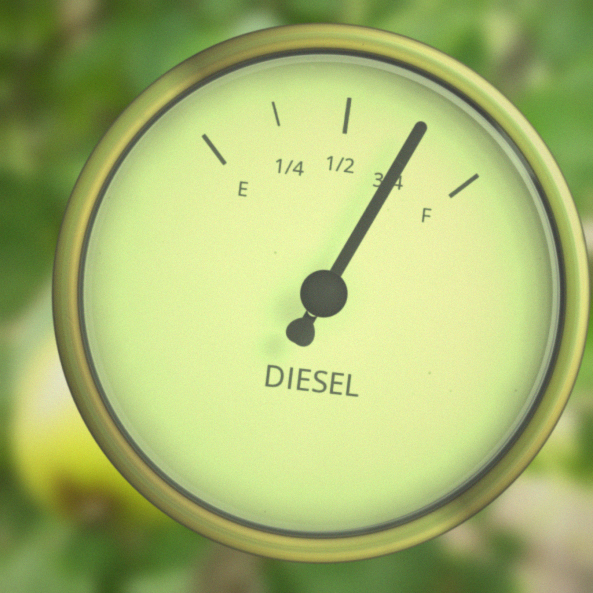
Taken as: 0.75
